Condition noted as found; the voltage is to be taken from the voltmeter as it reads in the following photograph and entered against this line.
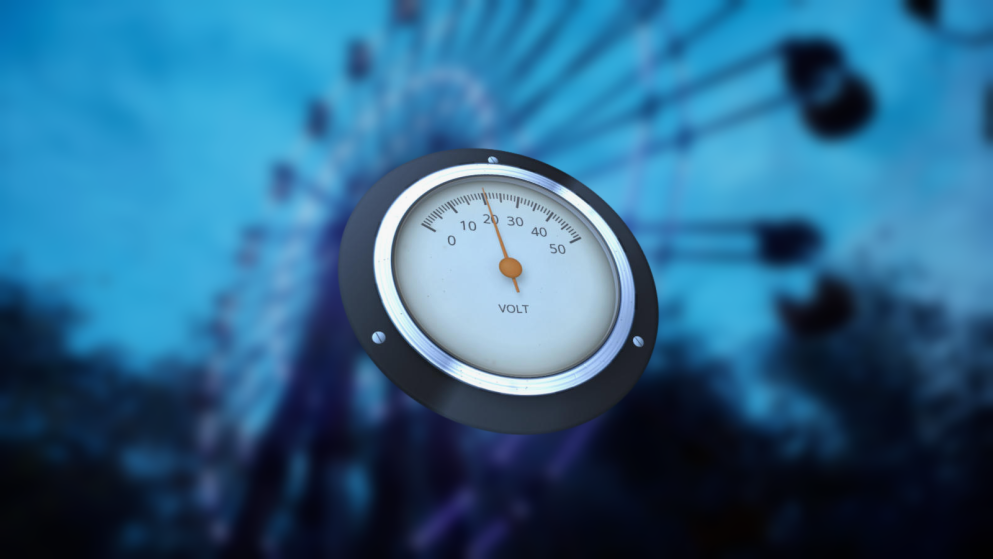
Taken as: 20 V
